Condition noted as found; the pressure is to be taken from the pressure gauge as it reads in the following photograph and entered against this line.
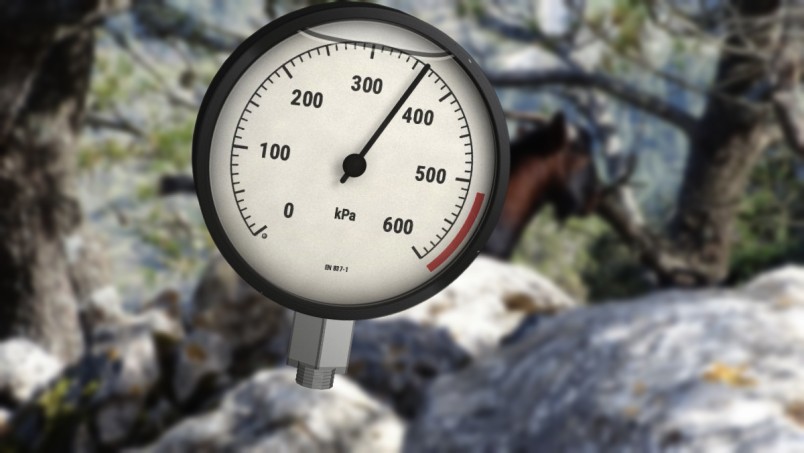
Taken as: 360 kPa
